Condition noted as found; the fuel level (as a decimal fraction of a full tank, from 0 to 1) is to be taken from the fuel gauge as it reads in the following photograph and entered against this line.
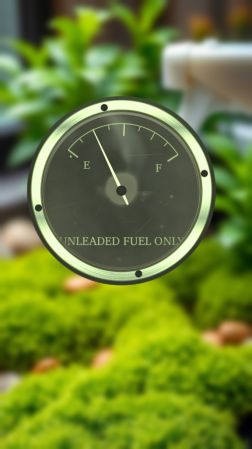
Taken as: 0.25
